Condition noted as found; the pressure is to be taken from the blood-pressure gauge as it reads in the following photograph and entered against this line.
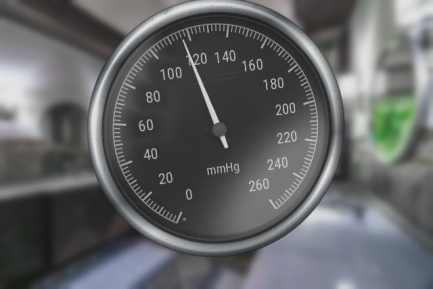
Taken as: 116 mmHg
